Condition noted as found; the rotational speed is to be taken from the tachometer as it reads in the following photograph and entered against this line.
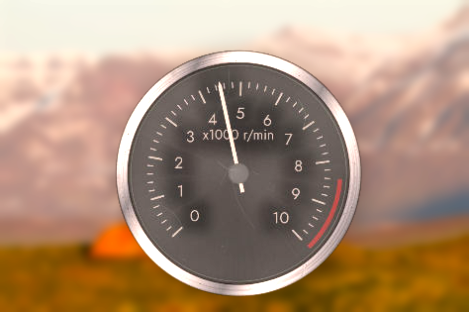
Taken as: 4500 rpm
